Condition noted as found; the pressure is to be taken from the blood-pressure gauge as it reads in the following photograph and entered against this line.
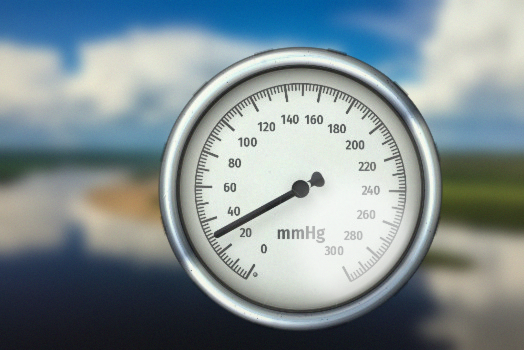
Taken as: 30 mmHg
